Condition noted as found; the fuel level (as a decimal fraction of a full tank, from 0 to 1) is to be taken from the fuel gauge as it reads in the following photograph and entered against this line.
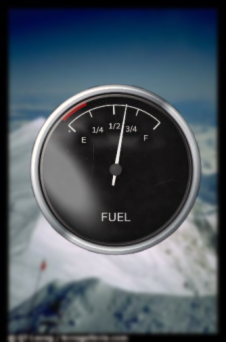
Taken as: 0.625
